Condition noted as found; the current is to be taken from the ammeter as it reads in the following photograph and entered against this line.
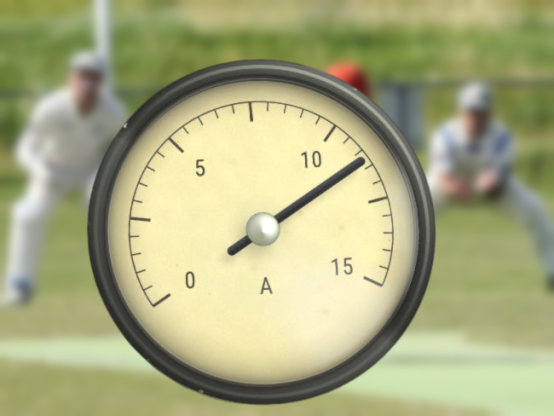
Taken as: 11.25 A
